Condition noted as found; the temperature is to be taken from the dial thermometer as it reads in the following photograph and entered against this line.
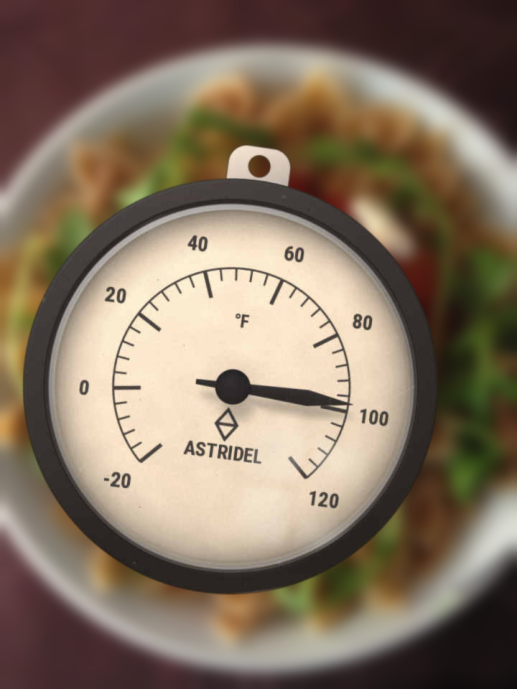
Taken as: 98 °F
